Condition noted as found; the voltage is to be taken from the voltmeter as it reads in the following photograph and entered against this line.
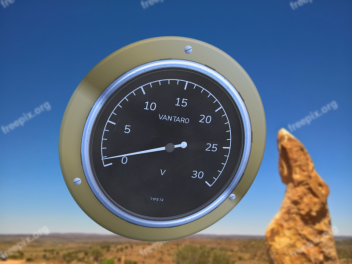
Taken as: 1 V
